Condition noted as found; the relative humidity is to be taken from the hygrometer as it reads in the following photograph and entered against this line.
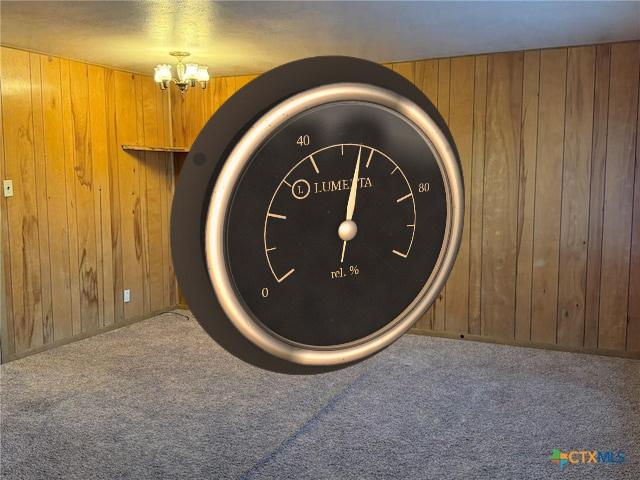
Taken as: 55 %
